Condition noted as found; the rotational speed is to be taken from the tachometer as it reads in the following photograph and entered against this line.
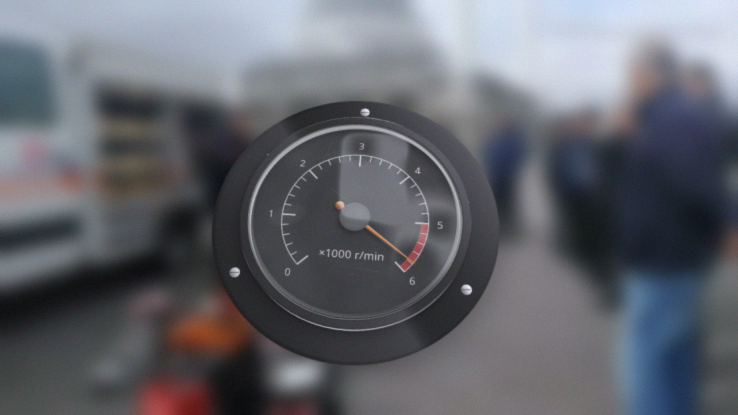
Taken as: 5800 rpm
